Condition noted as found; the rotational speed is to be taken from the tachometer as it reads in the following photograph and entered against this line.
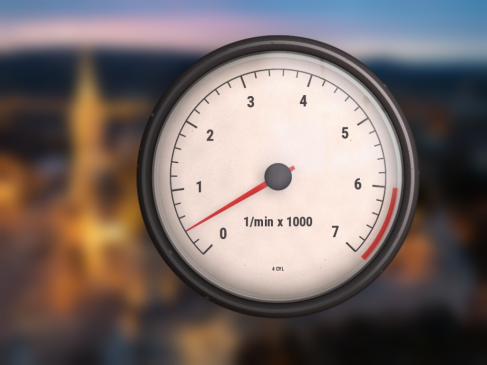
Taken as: 400 rpm
